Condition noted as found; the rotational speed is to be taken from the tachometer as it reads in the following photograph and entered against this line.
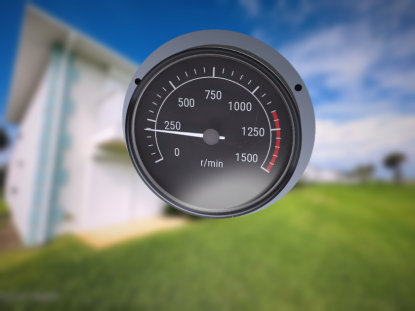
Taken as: 200 rpm
